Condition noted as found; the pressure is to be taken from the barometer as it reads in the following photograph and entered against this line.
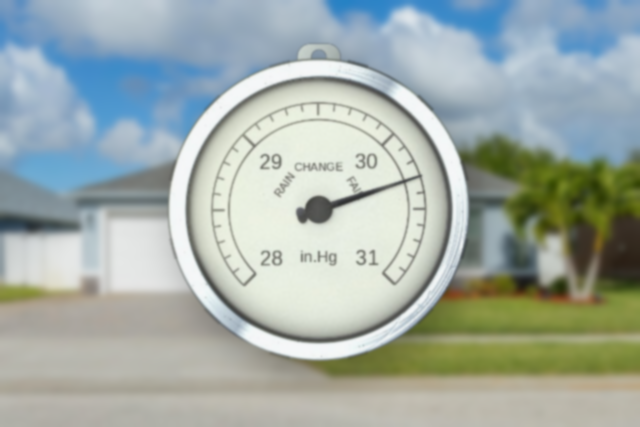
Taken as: 30.3 inHg
